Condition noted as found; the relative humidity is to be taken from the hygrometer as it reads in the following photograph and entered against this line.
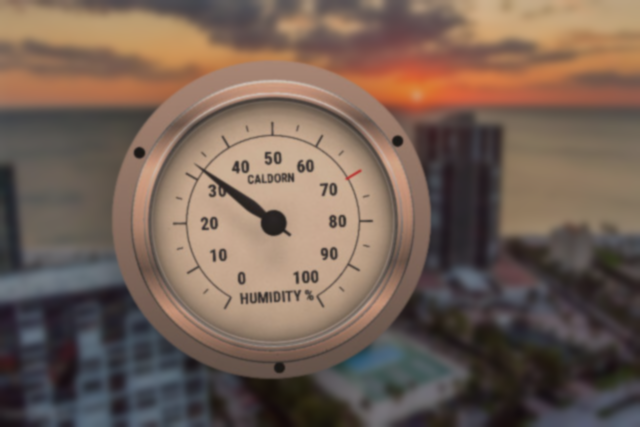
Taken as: 32.5 %
